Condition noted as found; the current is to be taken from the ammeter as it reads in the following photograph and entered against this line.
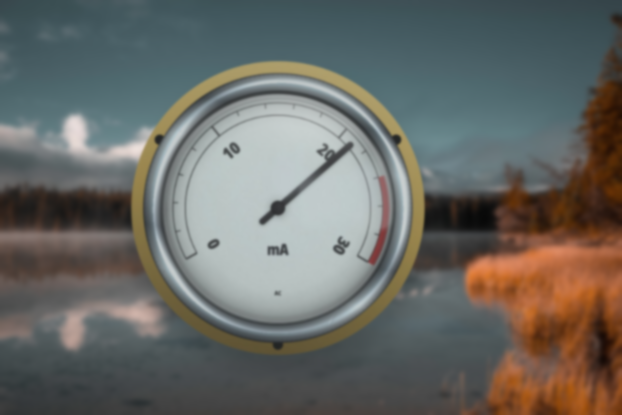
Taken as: 21 mA
